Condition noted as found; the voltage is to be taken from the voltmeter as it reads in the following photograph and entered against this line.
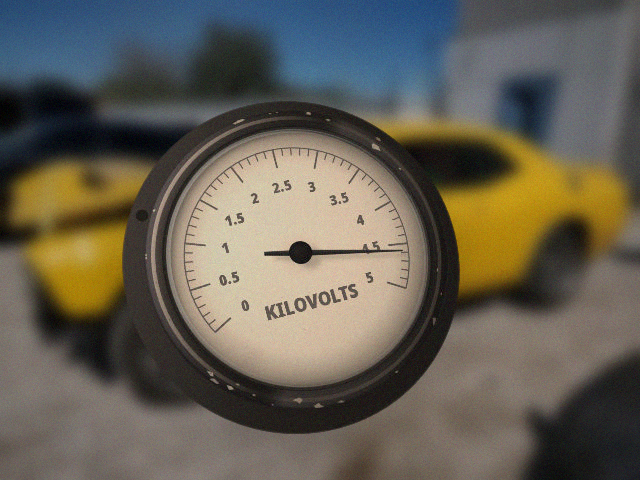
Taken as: 4.6 kV
